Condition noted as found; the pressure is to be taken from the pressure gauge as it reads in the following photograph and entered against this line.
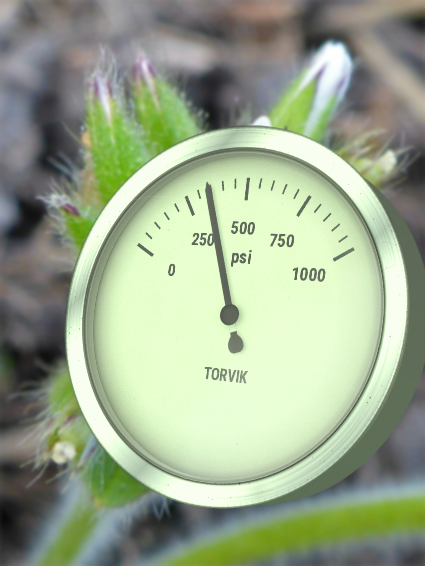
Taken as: 350 psi
